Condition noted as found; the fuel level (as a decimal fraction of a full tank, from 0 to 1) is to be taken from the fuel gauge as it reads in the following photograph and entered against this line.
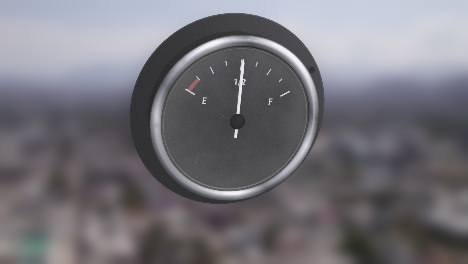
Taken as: 0.5
